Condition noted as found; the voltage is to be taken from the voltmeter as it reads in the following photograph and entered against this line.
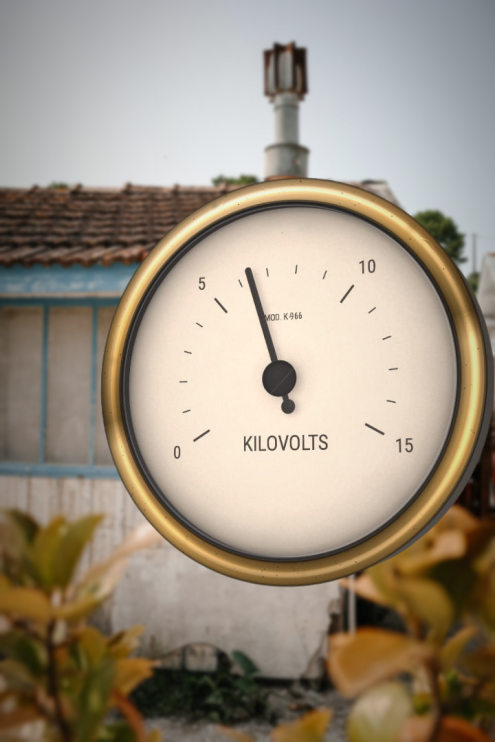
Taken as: 6.5 kV
